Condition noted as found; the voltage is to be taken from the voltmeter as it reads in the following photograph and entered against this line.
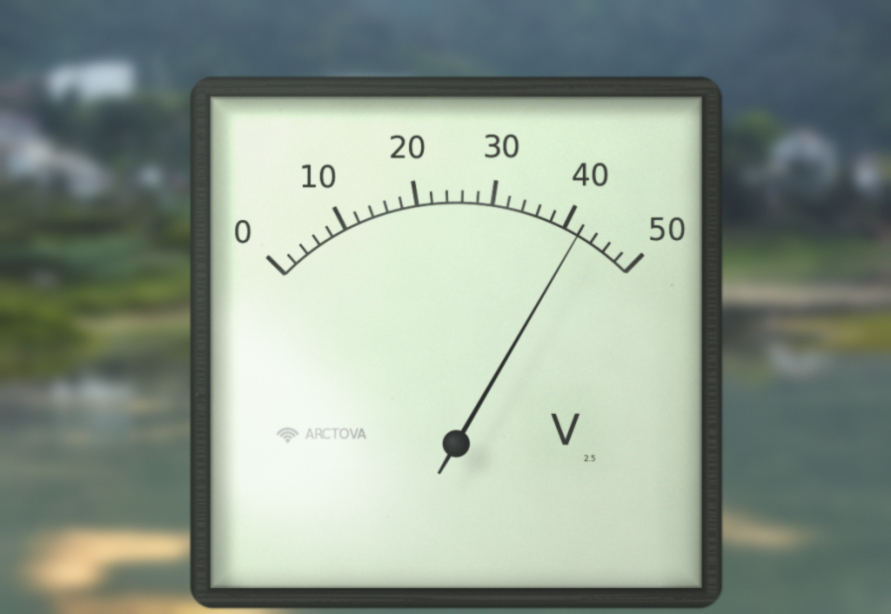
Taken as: 42 V
